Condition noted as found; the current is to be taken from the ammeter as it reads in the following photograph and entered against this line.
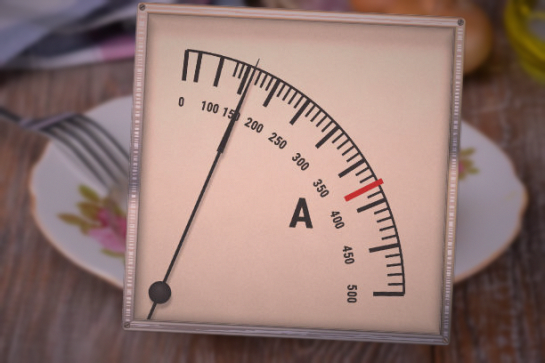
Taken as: 160 A
